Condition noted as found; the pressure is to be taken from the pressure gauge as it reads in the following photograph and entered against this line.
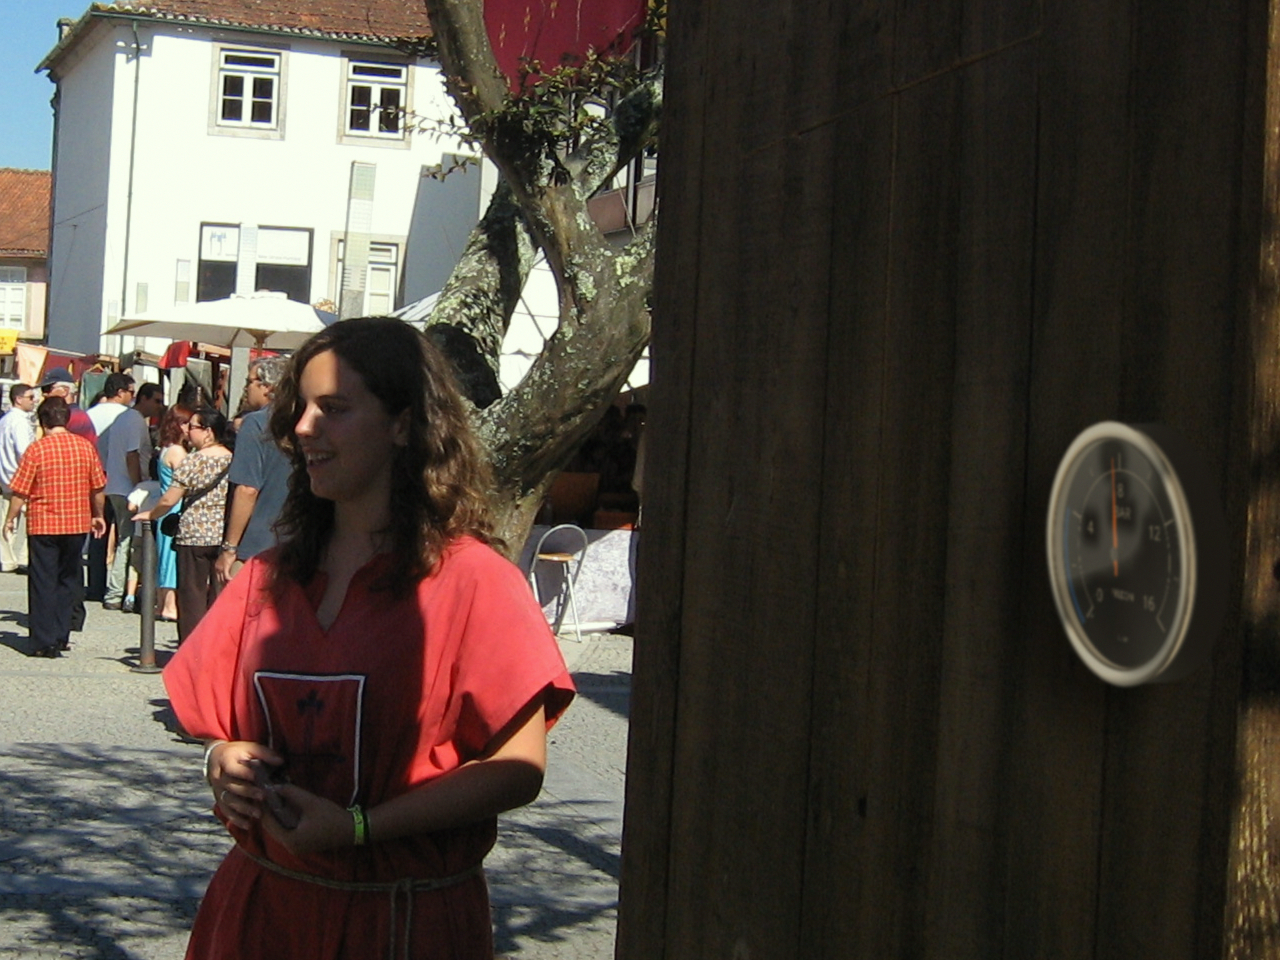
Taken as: 8 bar
